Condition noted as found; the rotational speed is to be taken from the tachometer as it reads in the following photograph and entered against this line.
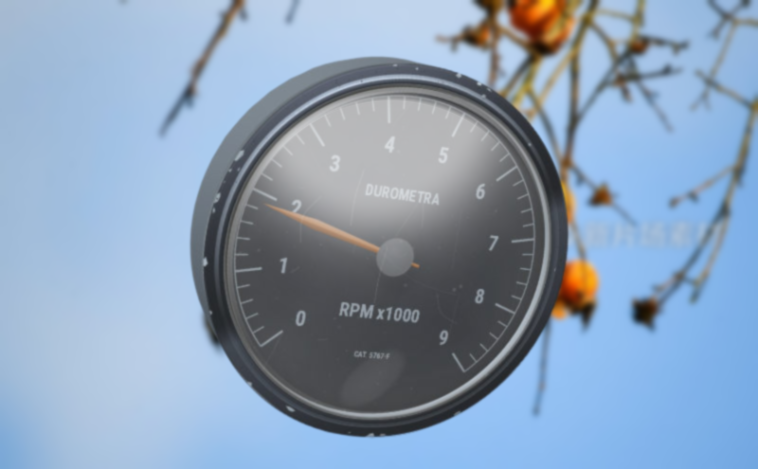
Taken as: 1900 rpm
